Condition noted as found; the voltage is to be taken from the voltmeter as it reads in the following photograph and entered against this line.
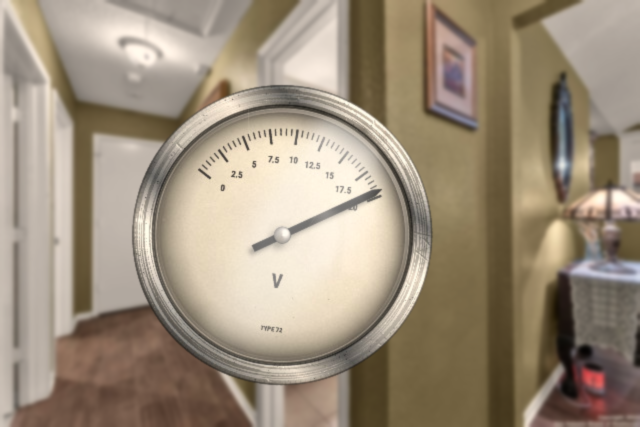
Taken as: 19.5 V
